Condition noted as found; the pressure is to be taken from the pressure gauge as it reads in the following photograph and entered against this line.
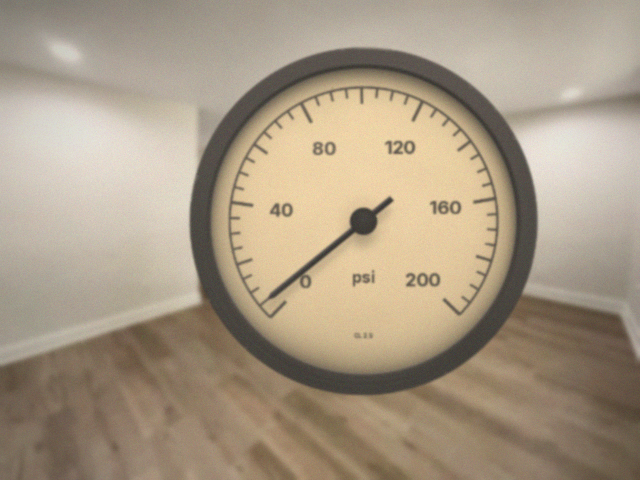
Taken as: 5 psi
